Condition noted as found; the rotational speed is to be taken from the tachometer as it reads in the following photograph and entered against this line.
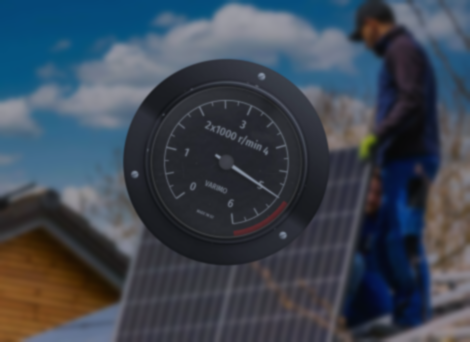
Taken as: 5000 rpm
